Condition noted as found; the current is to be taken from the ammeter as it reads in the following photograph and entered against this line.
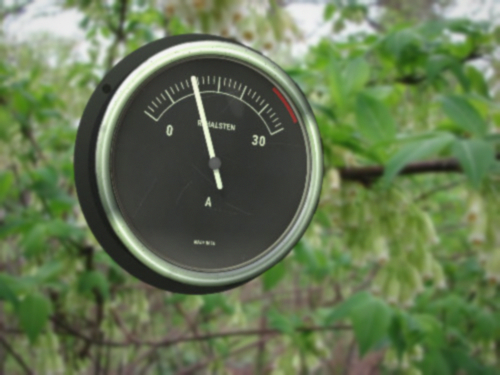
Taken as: 10 A
